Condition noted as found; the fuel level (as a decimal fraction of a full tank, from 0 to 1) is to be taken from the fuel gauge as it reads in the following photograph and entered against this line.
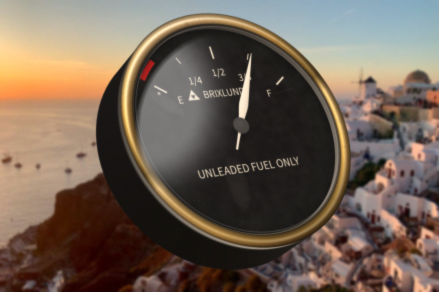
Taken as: 0.75
